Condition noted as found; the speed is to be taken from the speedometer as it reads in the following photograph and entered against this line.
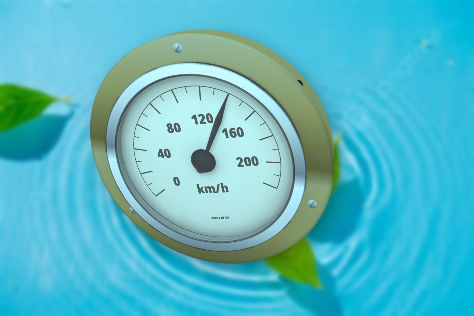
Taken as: 140 km/h
